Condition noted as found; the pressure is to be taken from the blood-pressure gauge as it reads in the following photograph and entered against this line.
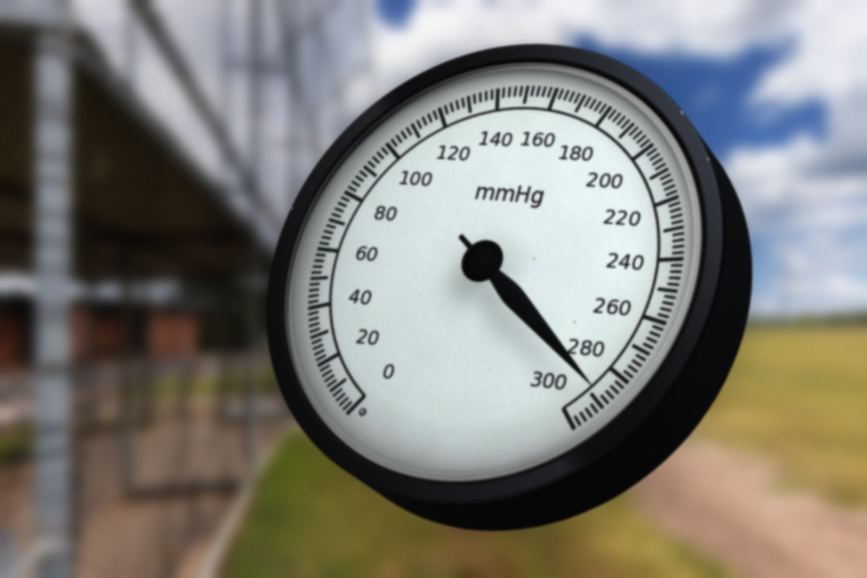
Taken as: 288 mmHg
